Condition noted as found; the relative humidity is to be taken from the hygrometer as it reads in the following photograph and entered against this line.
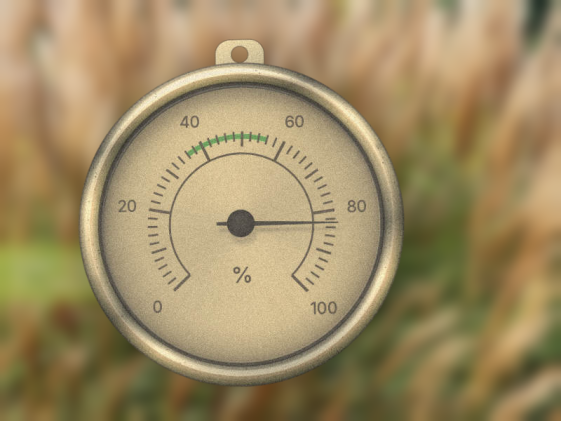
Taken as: 83 %
